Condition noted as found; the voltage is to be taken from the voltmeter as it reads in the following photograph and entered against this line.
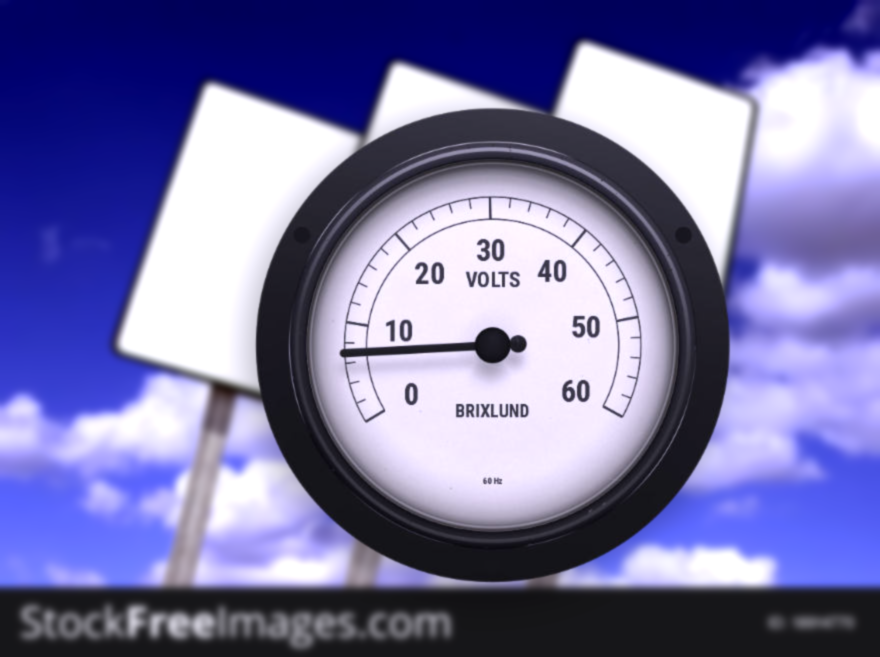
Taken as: 7 V
